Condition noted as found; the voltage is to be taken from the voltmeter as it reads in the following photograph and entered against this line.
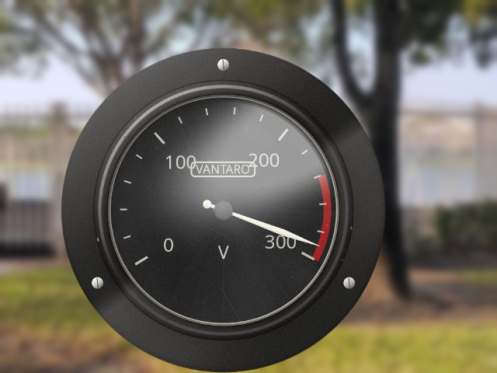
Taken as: 290 V
